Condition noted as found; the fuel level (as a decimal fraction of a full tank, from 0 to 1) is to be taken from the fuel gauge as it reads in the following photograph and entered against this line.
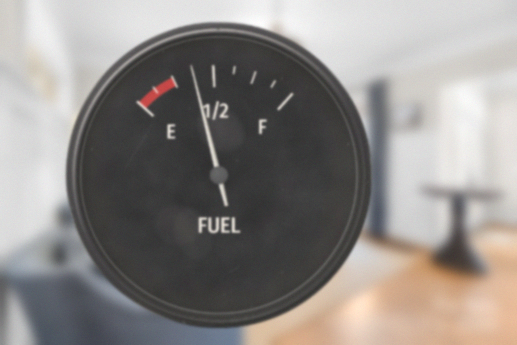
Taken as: 0.375
